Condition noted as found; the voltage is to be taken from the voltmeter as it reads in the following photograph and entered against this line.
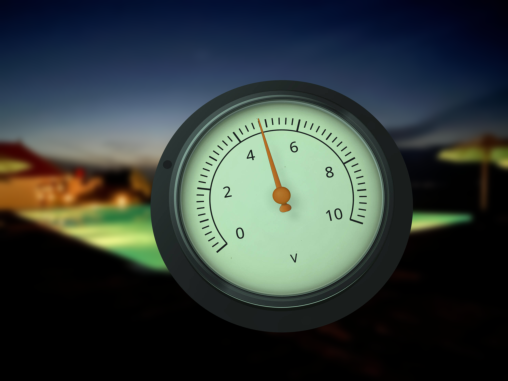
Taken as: 4.8 V
